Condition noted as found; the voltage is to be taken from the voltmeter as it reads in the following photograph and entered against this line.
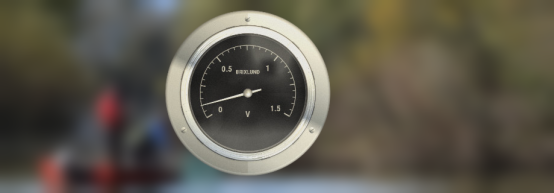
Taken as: 0.1 V
